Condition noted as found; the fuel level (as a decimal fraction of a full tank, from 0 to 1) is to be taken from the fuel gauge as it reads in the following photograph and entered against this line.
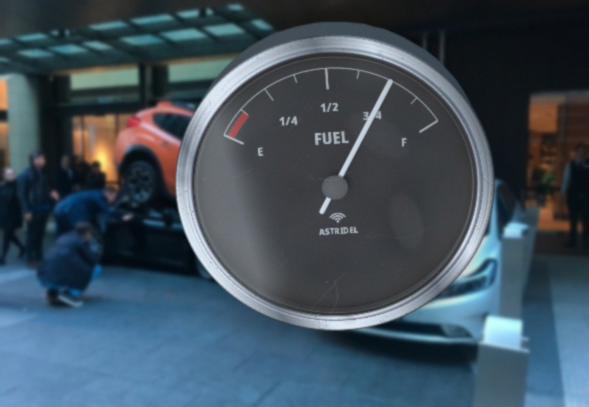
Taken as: 0.75
